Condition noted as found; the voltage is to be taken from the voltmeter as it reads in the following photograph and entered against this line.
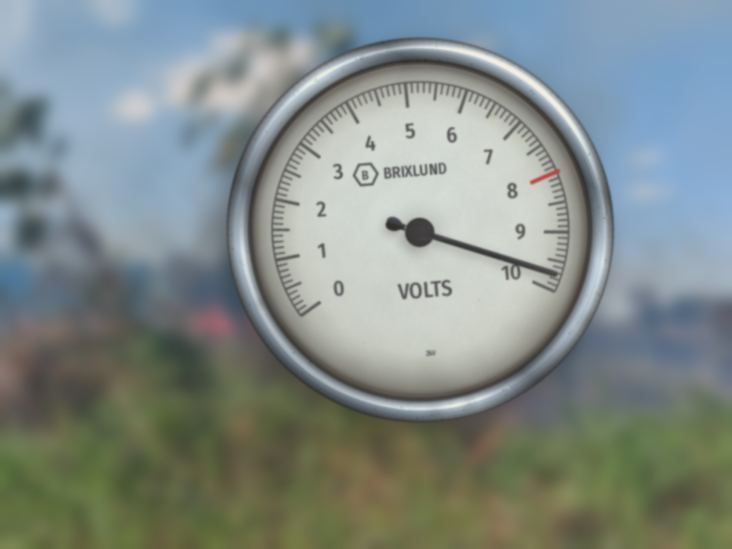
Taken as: 9.7 V
